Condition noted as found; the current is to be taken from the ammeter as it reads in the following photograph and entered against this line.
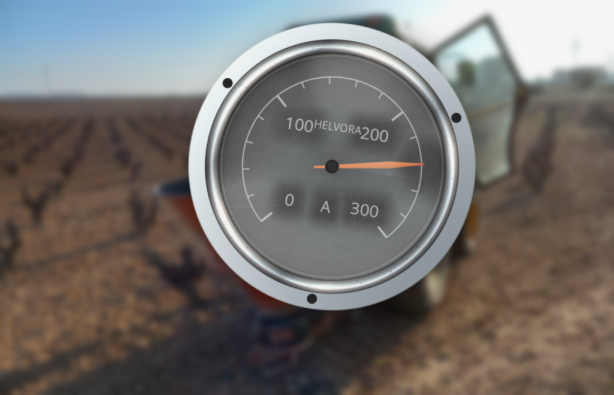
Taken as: 240 A
